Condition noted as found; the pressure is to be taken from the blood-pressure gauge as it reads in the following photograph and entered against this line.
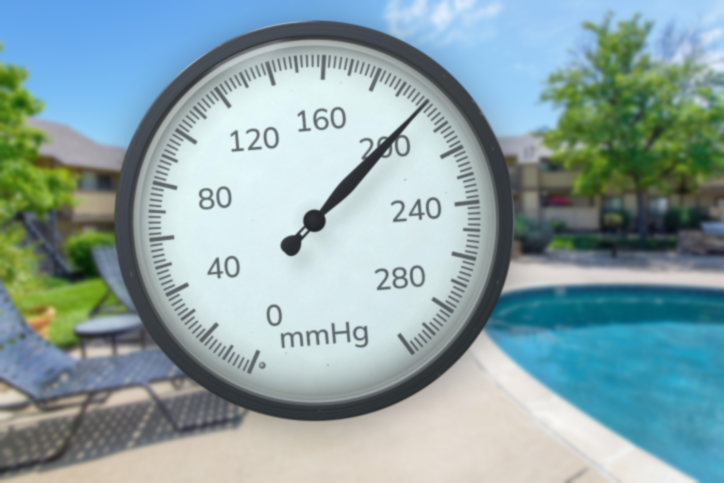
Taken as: 200 mmHg
